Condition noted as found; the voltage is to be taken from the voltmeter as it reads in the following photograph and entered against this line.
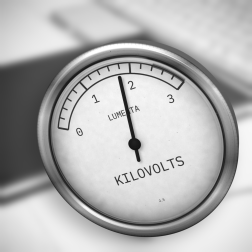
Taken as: 1.8 kV
